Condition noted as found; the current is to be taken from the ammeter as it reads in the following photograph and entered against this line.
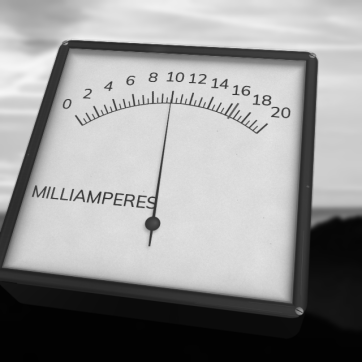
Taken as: 10 mA
